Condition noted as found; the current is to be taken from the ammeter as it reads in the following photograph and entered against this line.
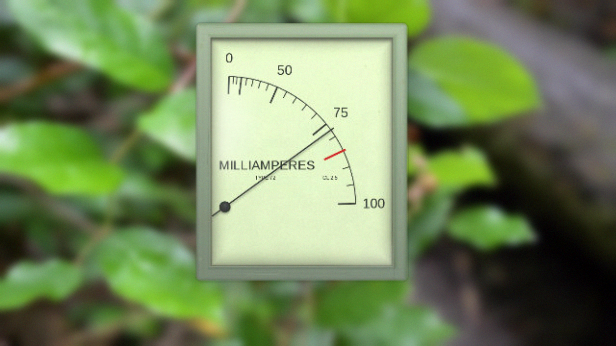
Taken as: 77.5 mA
